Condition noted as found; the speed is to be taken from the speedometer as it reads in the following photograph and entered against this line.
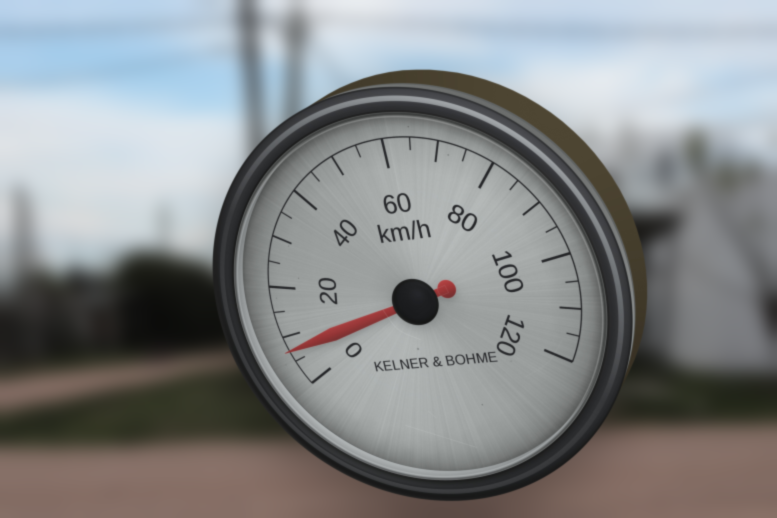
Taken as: 7.5 km/h
